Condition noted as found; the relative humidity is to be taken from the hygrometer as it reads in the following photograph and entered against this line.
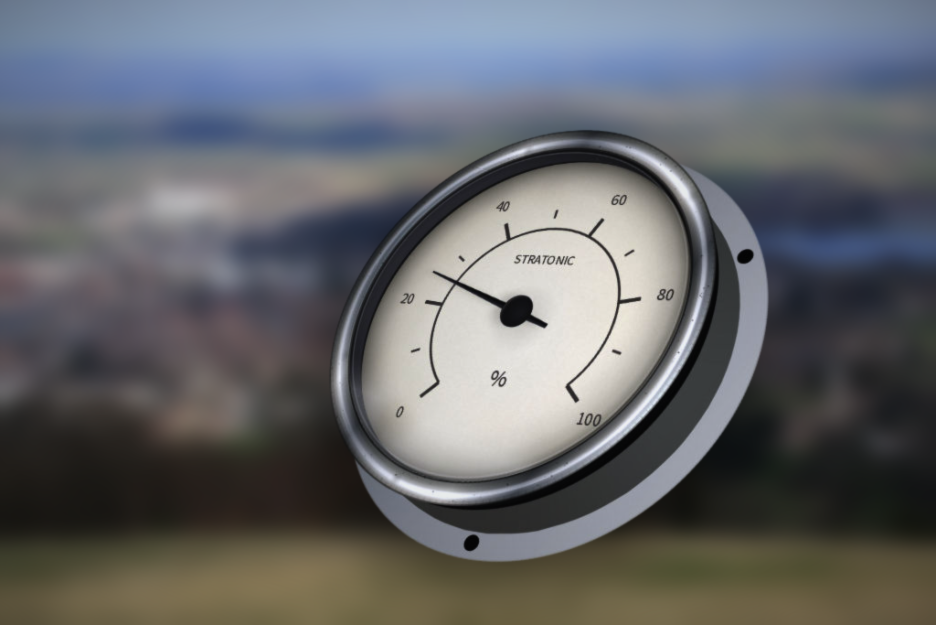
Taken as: 25 %
